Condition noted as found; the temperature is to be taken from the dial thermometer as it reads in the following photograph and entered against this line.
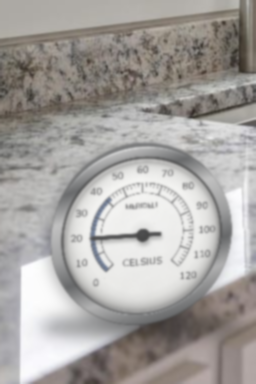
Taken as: 20 °C
